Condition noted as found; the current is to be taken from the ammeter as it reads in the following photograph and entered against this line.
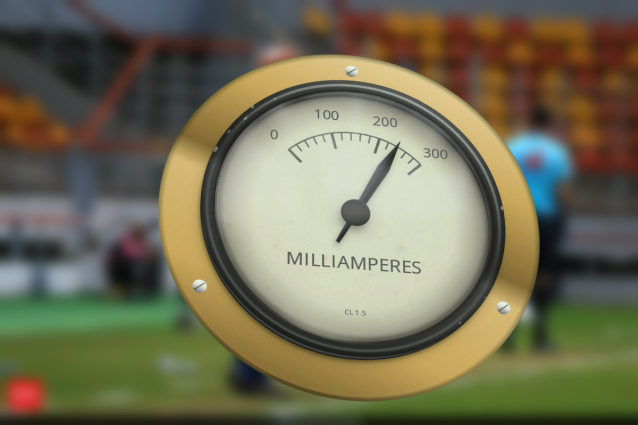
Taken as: 240 mA
